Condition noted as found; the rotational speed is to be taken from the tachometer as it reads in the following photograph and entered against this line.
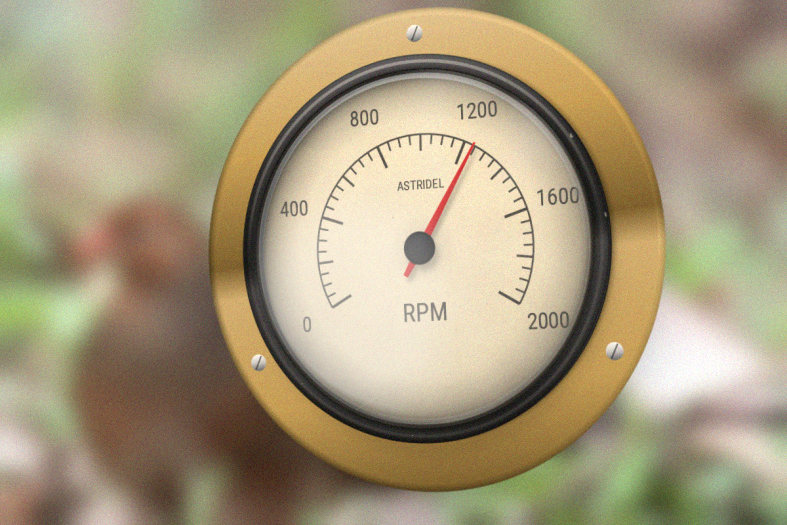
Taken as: 1250 rpm
